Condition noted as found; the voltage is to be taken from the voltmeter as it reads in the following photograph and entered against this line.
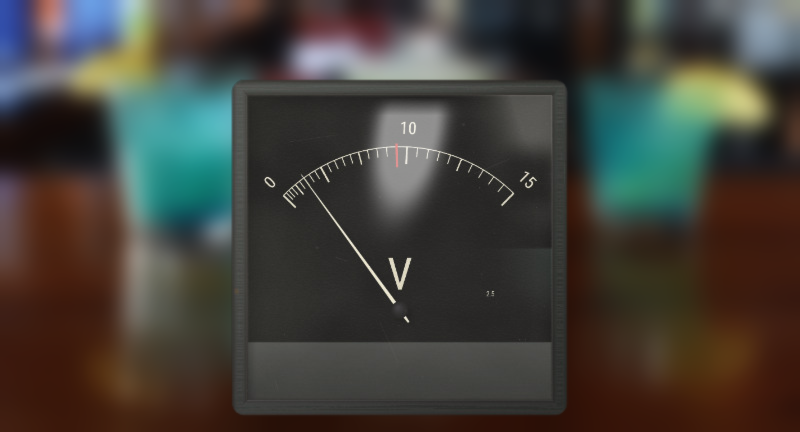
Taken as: 3.5 V
